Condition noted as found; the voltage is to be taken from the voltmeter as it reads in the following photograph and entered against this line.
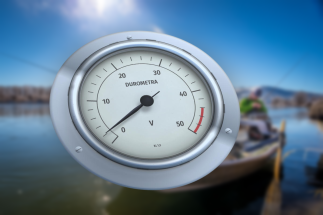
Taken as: 2 V
